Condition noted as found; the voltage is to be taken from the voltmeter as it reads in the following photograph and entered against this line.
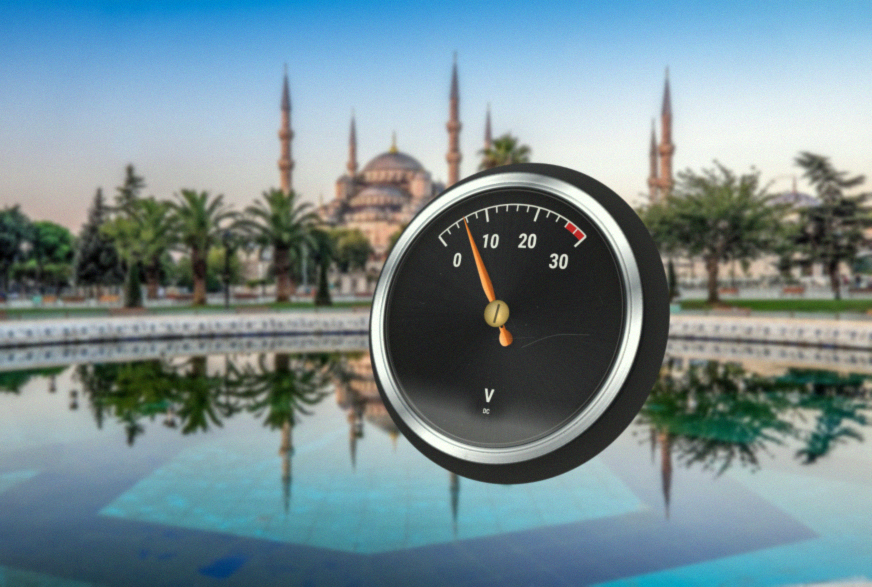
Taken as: 6 V
